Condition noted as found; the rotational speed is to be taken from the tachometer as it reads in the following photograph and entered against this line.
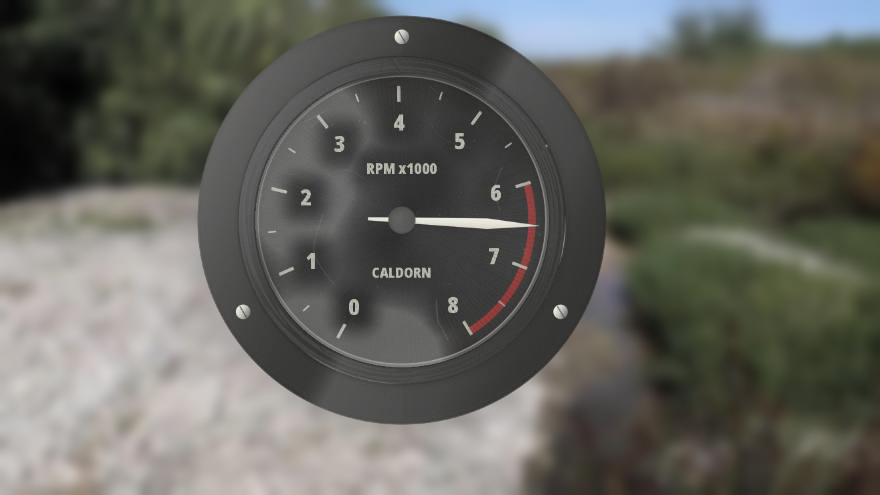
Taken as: 6500 rpm
